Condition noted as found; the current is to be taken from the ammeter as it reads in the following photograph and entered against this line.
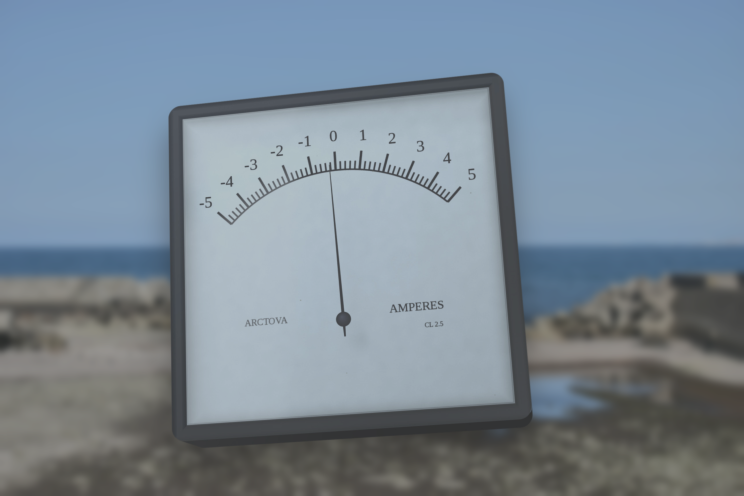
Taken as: -0.2 A
